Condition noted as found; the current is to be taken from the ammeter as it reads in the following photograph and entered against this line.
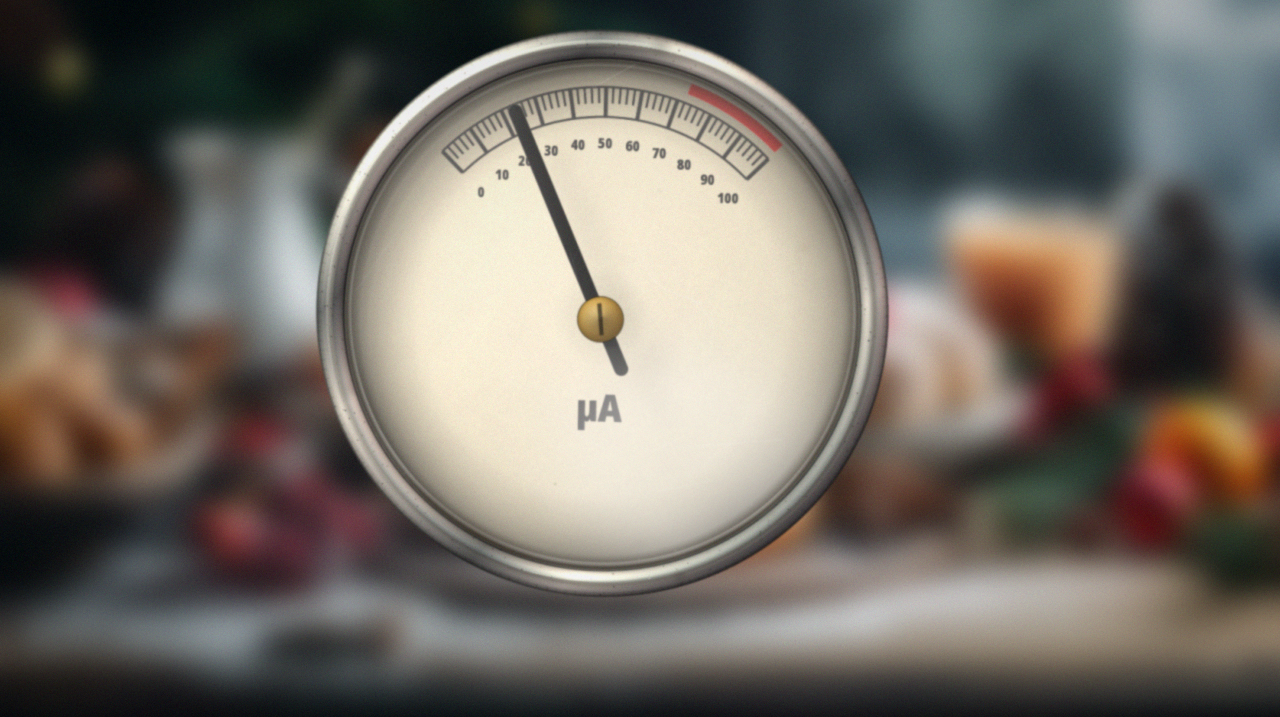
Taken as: 24 µA
